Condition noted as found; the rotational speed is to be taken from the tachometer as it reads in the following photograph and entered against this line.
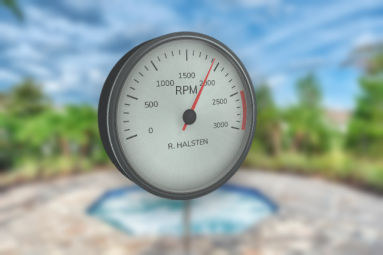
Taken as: 1900 rpm
